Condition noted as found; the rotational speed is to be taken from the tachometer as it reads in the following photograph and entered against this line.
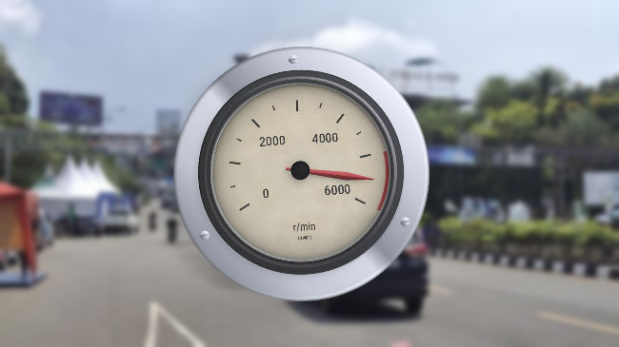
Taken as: 5500 rpm
